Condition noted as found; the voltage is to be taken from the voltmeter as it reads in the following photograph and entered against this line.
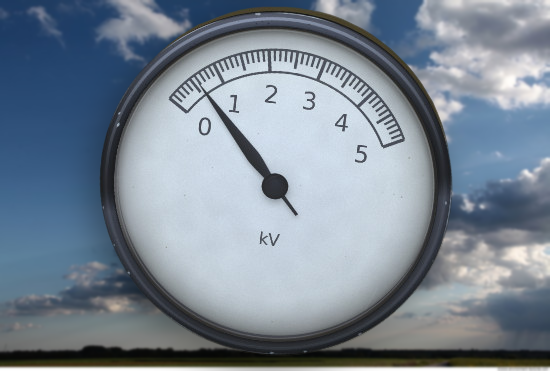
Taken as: 0.6 kV
